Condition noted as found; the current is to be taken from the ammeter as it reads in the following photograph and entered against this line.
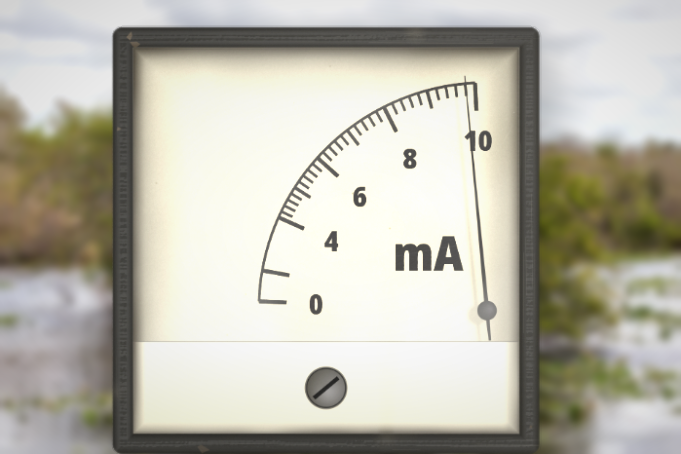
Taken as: 9.8 mA
